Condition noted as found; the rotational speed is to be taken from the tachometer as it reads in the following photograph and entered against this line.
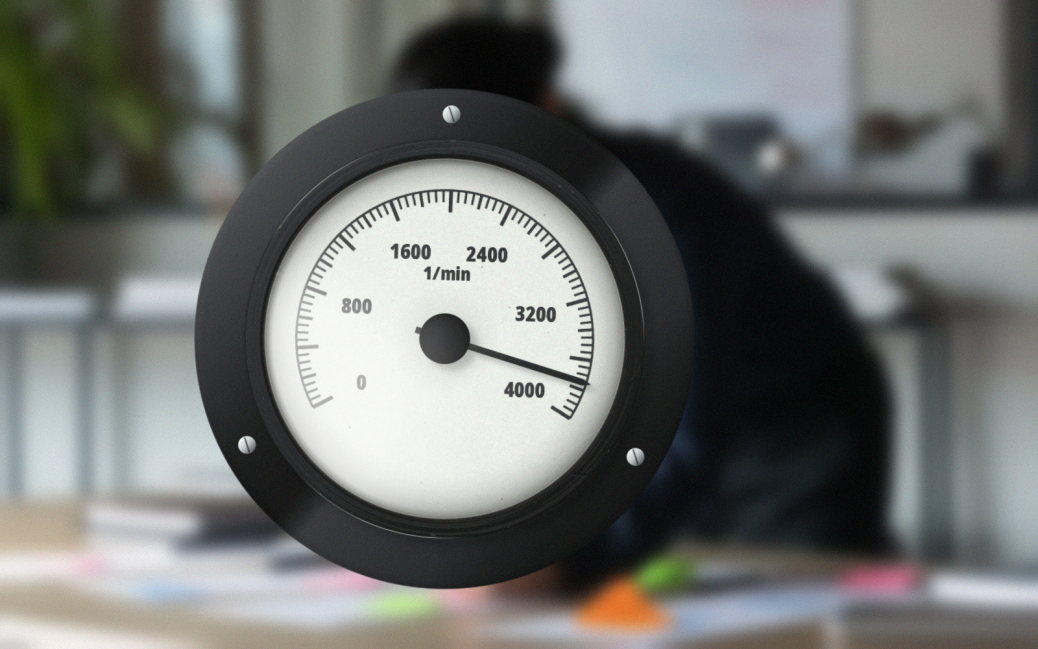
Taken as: 3750 rpm
